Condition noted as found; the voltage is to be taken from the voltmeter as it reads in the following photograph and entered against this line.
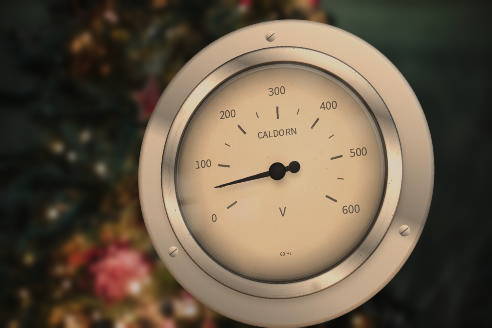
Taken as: 50 V
